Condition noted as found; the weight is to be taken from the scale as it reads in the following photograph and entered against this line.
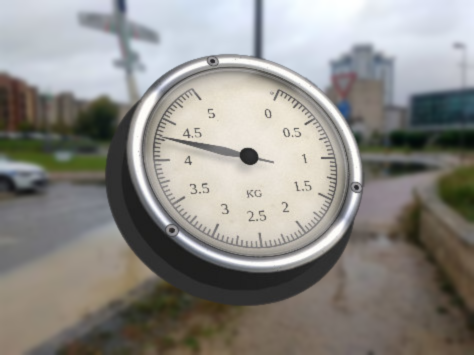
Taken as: 4.25 kg
